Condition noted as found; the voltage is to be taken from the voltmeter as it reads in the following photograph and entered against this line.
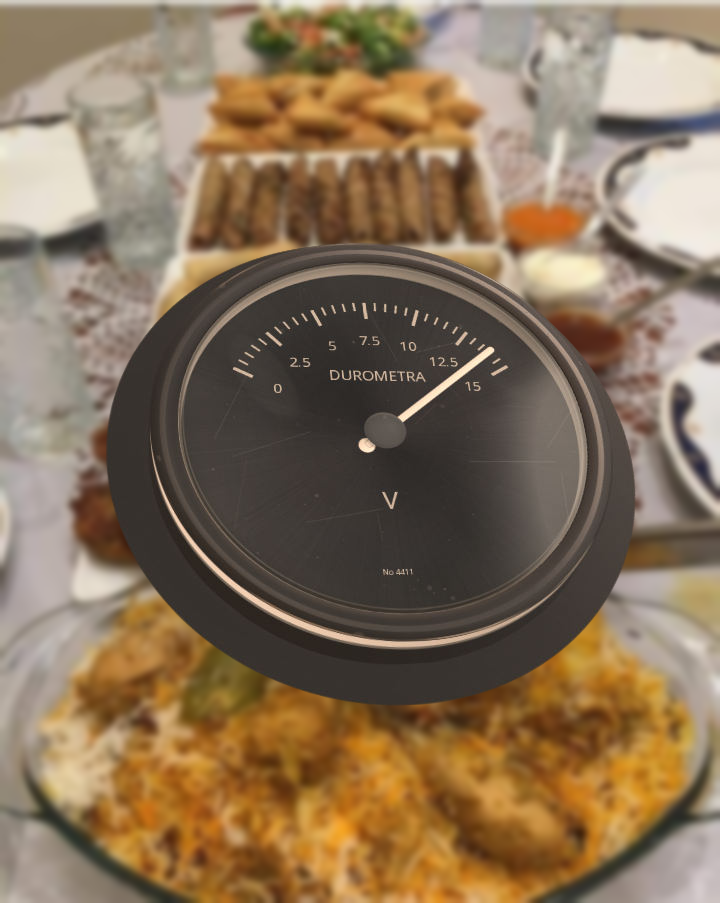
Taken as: 14 V
